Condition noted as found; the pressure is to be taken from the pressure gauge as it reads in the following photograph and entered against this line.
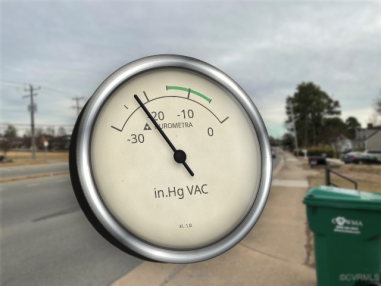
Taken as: -22.5 inHg
